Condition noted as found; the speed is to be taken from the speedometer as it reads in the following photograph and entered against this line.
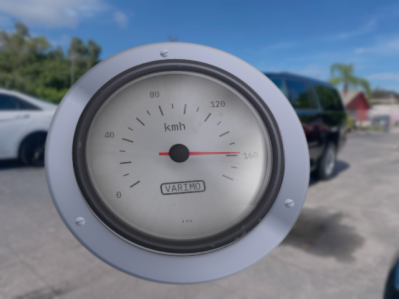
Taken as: 160 km/h
